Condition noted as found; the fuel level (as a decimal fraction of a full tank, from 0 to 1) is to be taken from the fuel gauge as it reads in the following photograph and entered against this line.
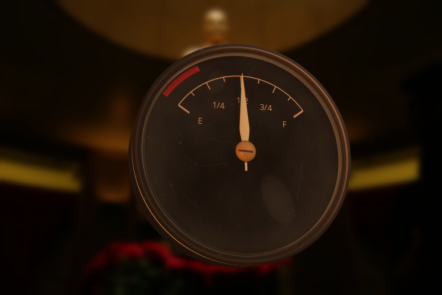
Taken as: 0.5
